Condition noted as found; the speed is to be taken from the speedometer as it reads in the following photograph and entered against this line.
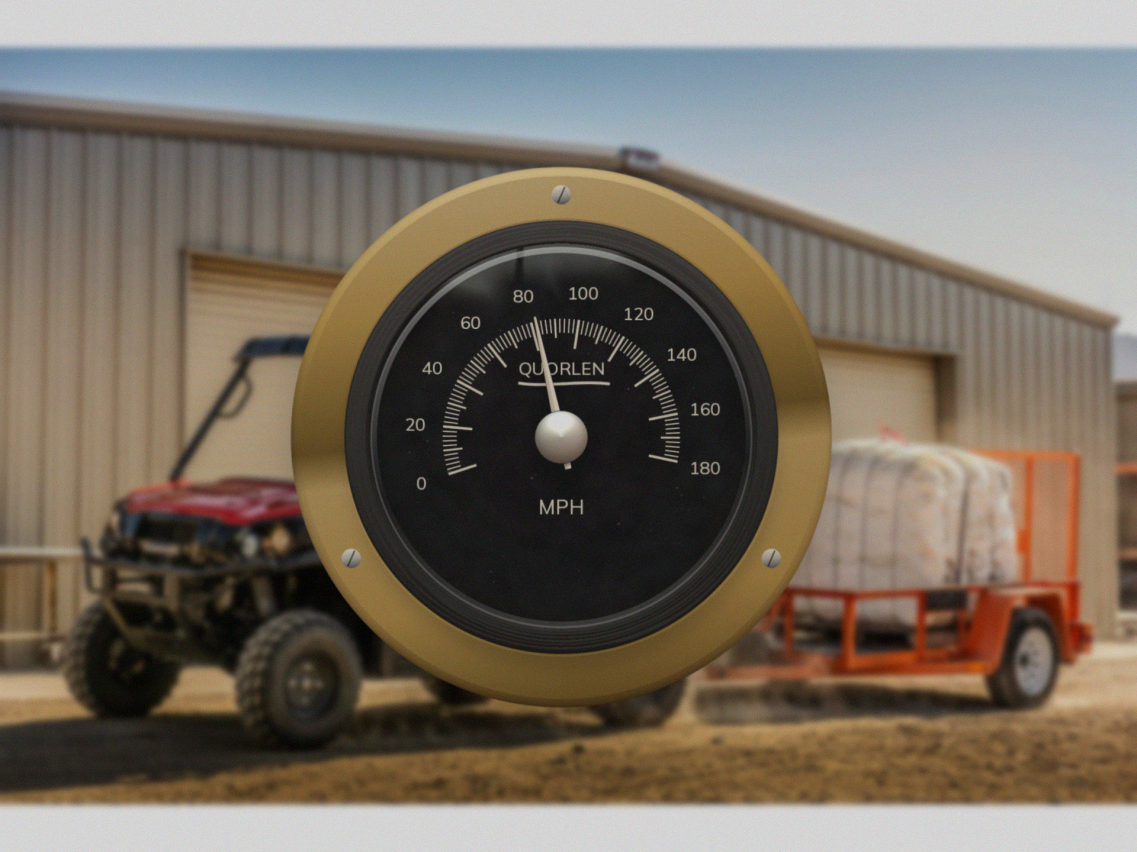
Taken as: 82 mph
